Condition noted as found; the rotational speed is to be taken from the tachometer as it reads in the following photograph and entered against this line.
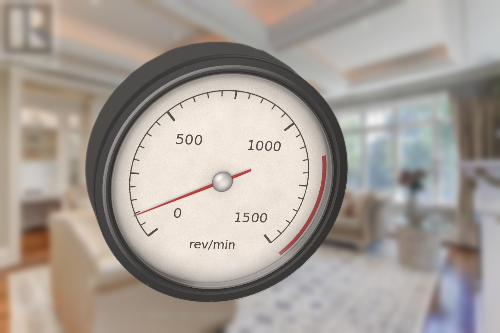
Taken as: 100 rpm
